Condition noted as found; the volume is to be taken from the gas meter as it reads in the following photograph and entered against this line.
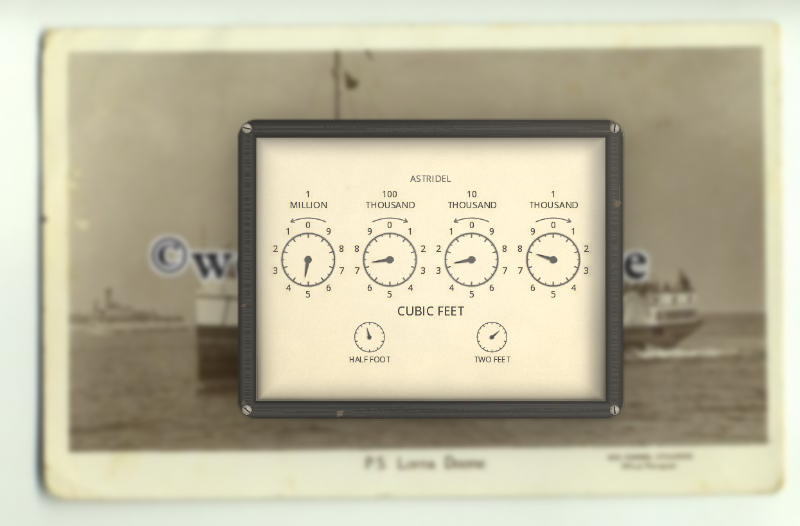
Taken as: 472800 ft³
